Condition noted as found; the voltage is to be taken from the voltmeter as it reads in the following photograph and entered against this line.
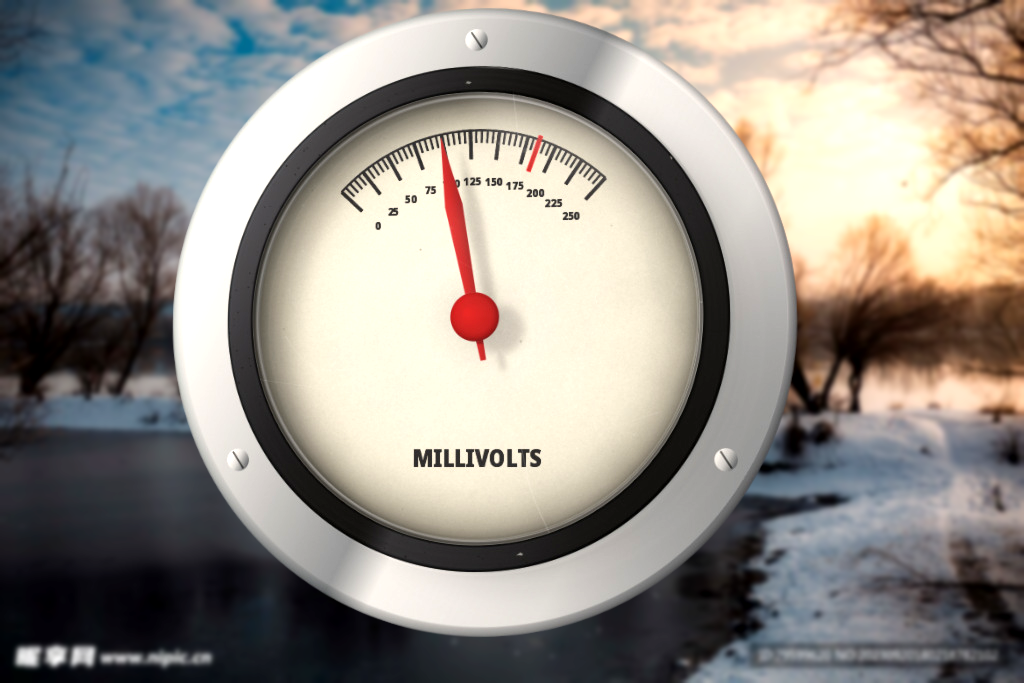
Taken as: 100 mV
